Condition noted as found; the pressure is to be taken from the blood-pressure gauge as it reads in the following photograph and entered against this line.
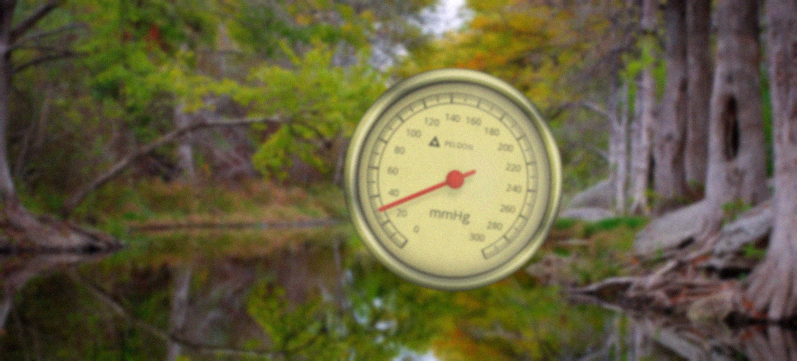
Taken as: 30 mmHg
